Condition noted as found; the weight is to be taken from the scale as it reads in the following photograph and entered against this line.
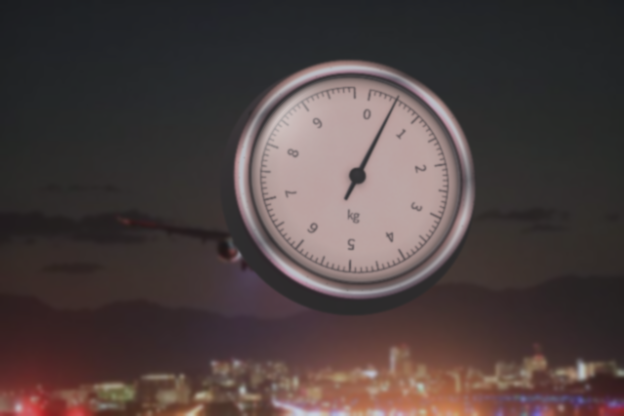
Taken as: 0.5 kg
